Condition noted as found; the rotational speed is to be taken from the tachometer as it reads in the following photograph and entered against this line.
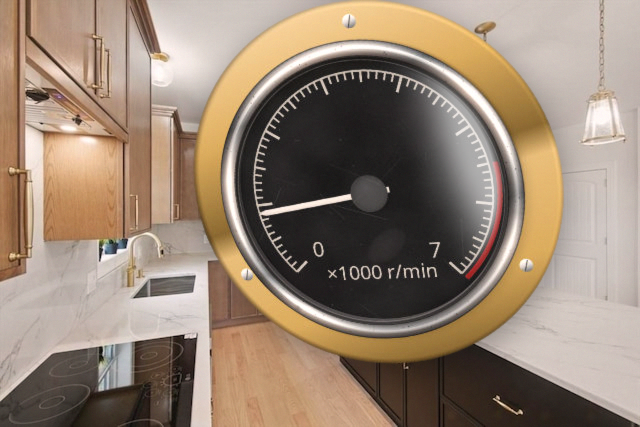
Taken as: 900 rpm
